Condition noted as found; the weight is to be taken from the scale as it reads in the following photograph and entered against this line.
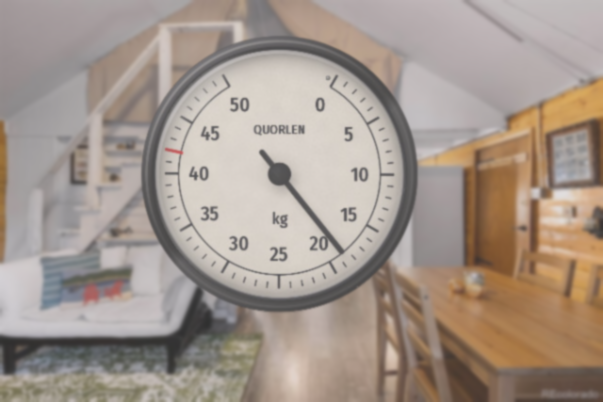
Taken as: 18.5 kg
